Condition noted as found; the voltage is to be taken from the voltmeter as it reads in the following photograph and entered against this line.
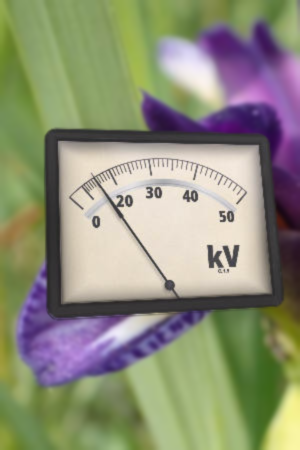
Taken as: 15 kV
